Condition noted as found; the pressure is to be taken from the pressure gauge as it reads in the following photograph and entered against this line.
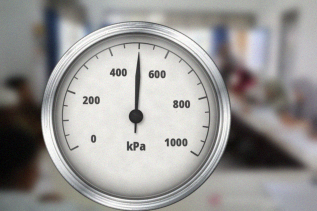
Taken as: 500 kPa
